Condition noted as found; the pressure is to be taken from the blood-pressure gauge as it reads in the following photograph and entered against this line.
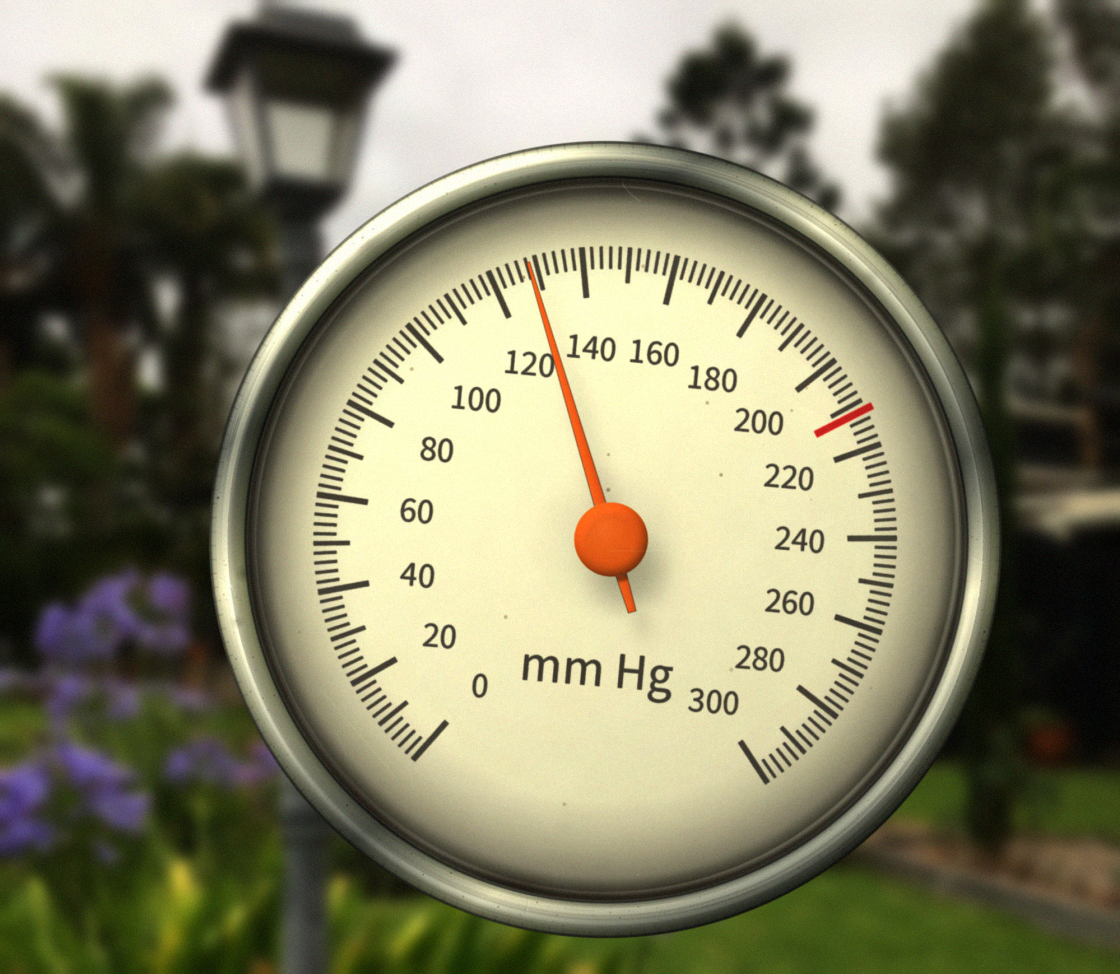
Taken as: 128 mmHg
